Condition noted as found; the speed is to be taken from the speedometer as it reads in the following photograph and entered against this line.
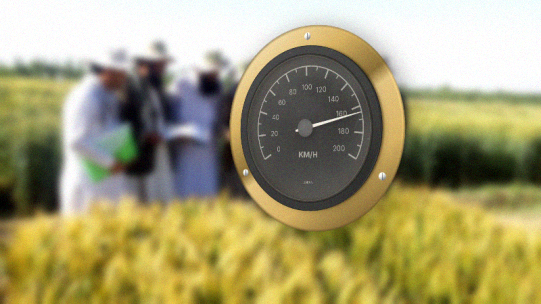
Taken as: 165 km/h
